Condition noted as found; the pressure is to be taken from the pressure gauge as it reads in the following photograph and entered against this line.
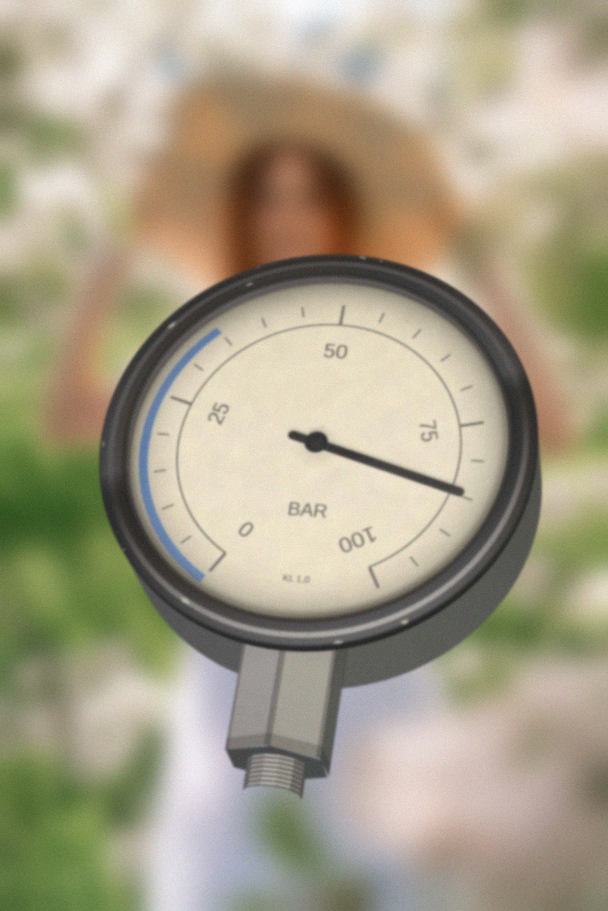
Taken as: 85 bar
